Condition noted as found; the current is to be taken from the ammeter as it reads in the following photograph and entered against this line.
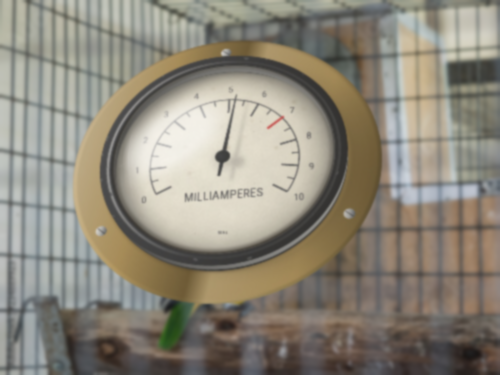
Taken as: 5.25 mA
